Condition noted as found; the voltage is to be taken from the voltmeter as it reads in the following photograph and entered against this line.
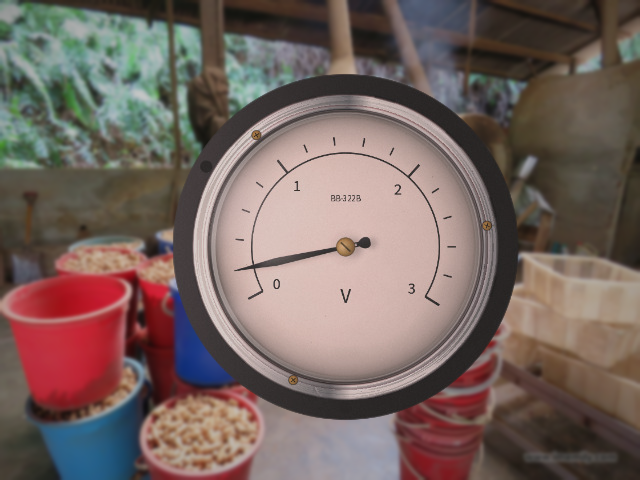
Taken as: 0.2 V
